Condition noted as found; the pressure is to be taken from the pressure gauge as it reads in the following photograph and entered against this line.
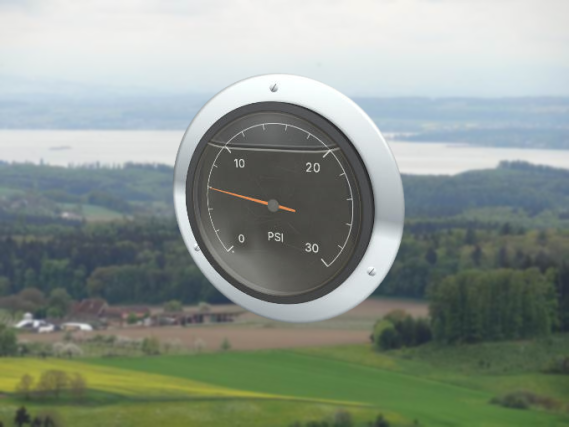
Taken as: 6 psi
